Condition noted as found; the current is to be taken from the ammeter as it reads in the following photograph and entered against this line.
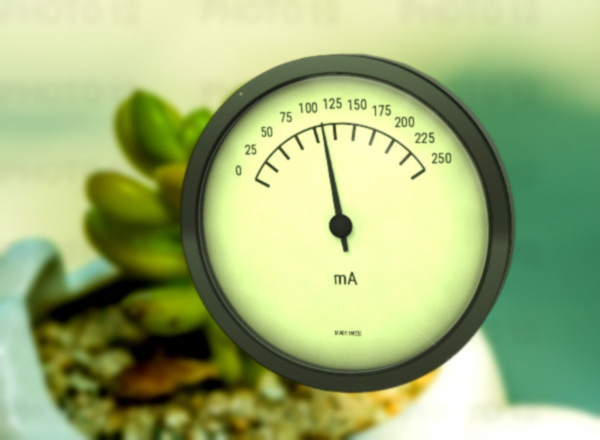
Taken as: 112.5 mA
